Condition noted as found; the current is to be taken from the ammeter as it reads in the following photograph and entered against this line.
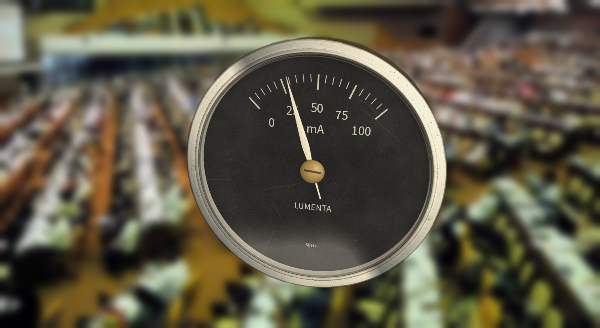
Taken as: 30 mA
